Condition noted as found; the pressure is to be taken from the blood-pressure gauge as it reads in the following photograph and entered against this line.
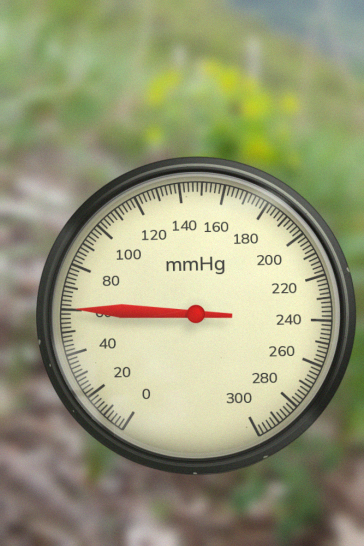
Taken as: 60 mmHg
